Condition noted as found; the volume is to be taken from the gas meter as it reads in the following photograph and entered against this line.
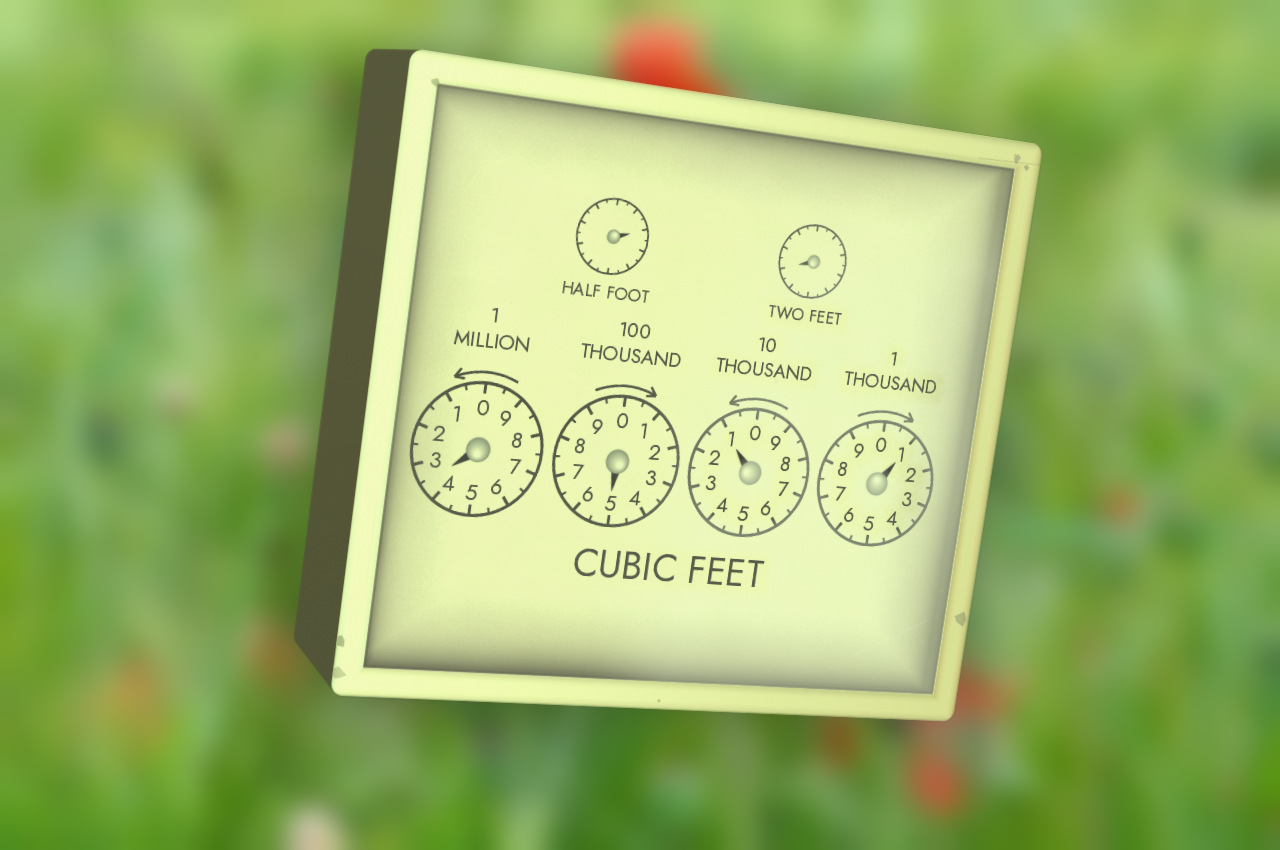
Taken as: 351100 ft³
